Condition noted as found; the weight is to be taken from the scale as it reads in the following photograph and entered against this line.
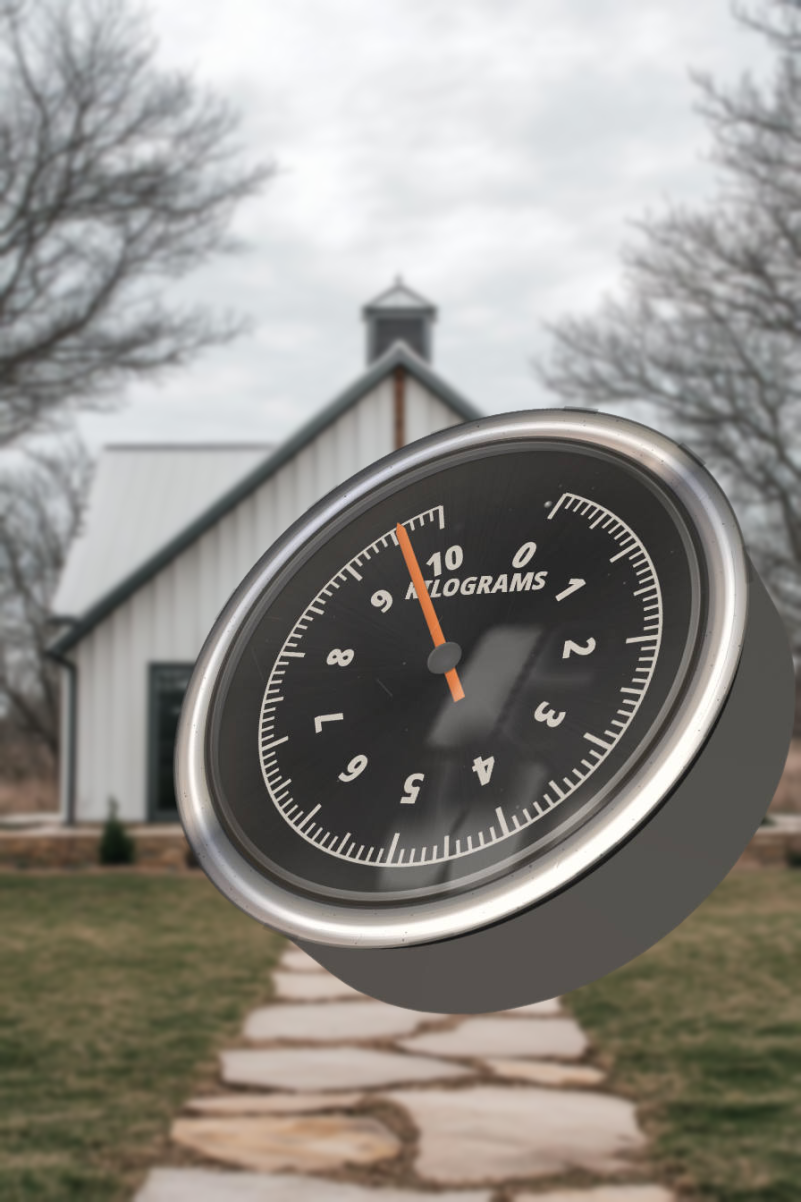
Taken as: 9.6 kg
